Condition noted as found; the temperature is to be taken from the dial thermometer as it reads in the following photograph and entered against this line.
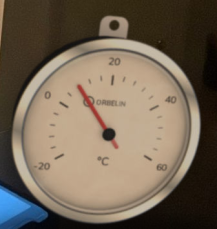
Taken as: 8 °C
